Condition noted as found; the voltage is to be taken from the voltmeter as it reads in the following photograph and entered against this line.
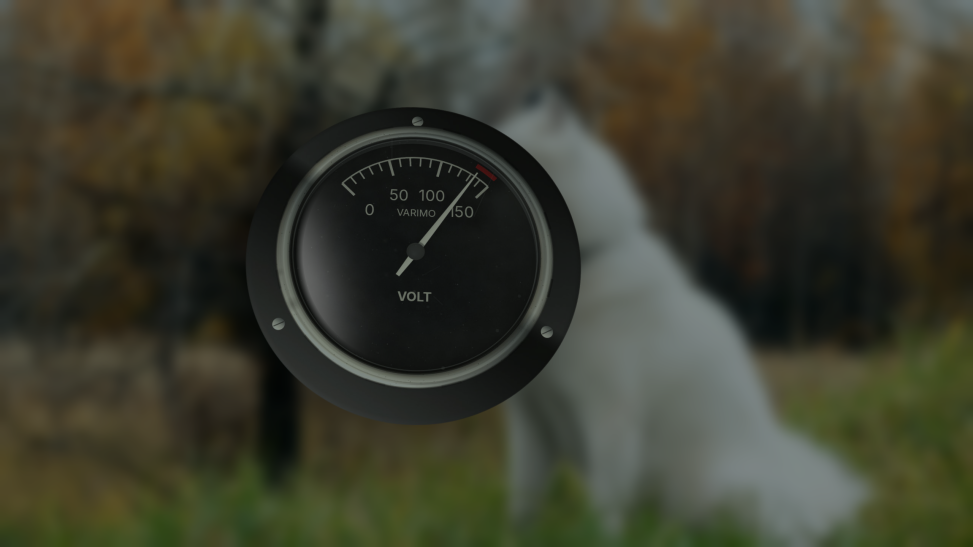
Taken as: 135 V
